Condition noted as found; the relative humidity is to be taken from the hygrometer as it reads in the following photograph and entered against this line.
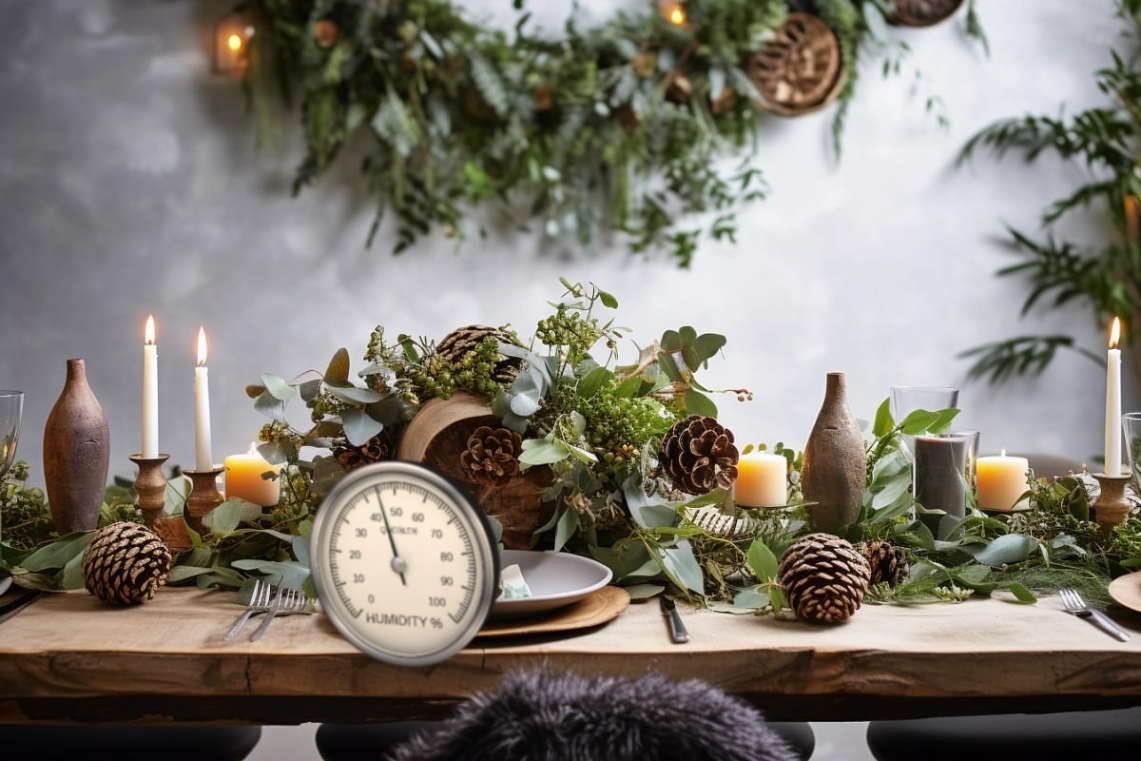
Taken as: 45 %
